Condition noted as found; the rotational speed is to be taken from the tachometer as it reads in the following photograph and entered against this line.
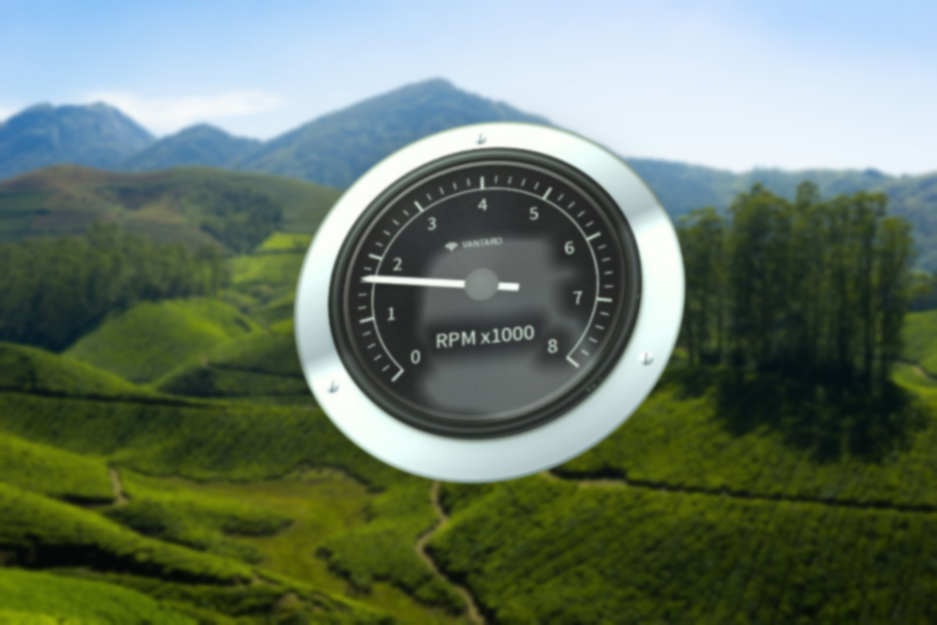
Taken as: 1600 rpm
